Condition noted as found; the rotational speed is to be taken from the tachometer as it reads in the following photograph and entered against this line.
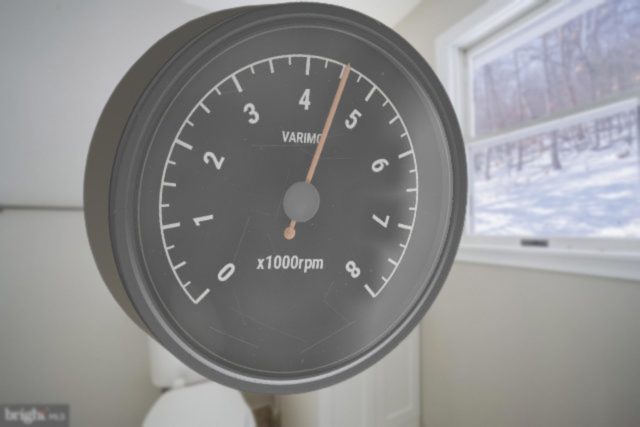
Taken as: 4500 rpm
